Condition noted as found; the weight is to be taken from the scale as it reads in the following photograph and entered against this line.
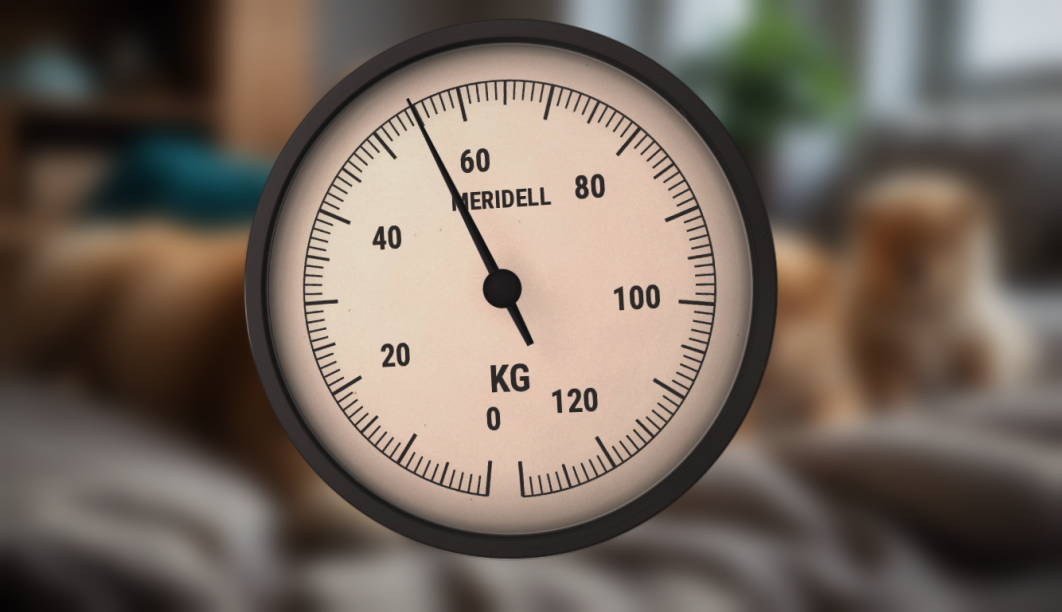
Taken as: 55 kg
